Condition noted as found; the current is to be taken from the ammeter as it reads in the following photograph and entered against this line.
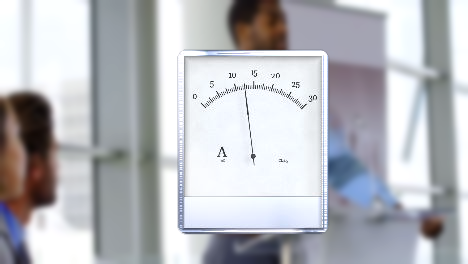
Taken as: 12.5 A
